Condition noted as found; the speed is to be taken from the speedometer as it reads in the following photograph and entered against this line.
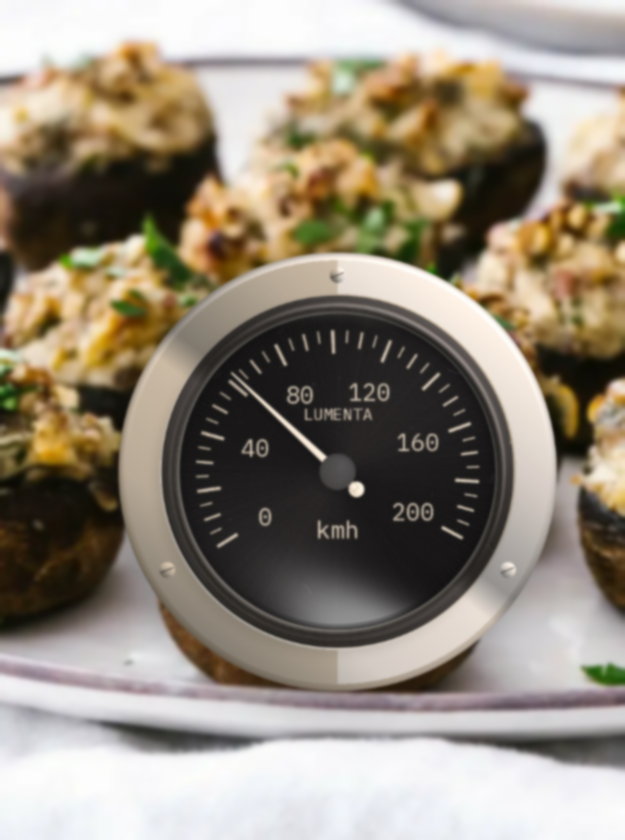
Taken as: 62.5 km/h
